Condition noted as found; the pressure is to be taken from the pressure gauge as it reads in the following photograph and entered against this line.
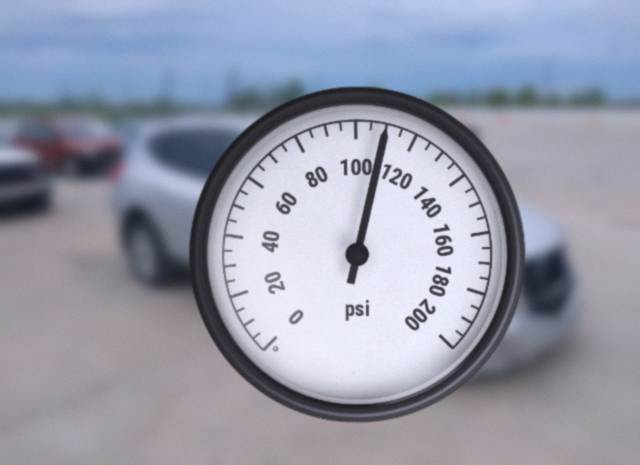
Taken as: 110 psi
